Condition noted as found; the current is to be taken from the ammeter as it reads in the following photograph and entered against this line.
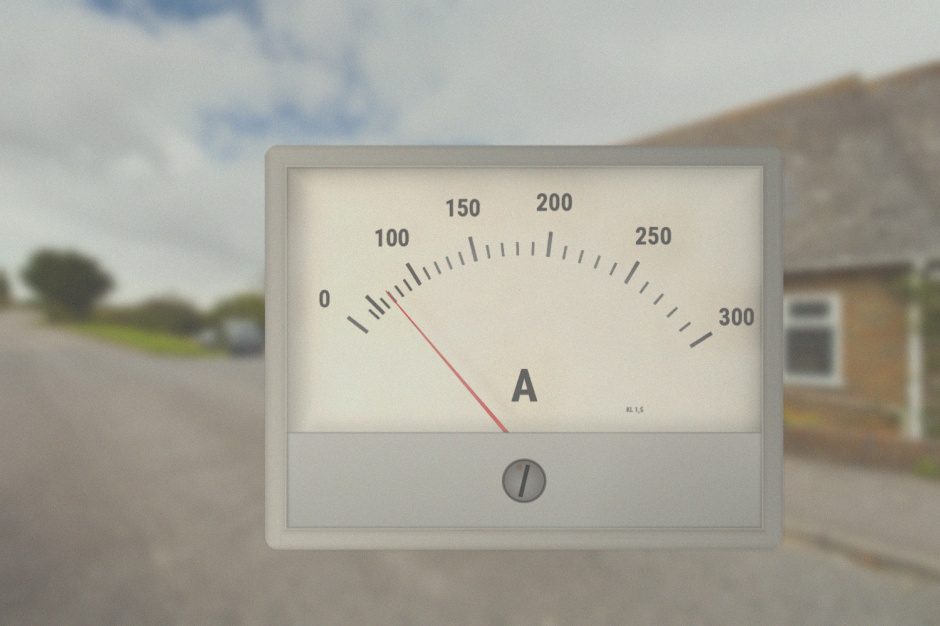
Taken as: 70 A
